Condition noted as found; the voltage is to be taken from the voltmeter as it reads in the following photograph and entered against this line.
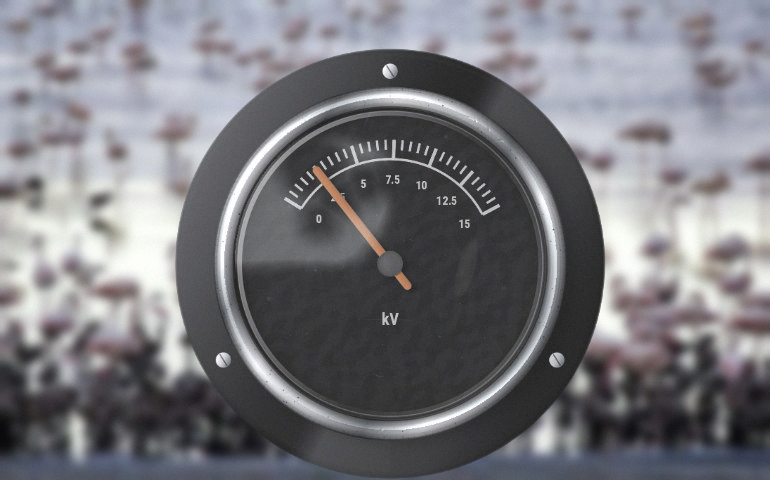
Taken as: 2.5 kV
